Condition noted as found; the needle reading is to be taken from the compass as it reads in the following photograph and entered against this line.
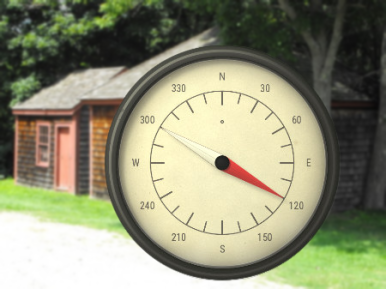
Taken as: 120 °
